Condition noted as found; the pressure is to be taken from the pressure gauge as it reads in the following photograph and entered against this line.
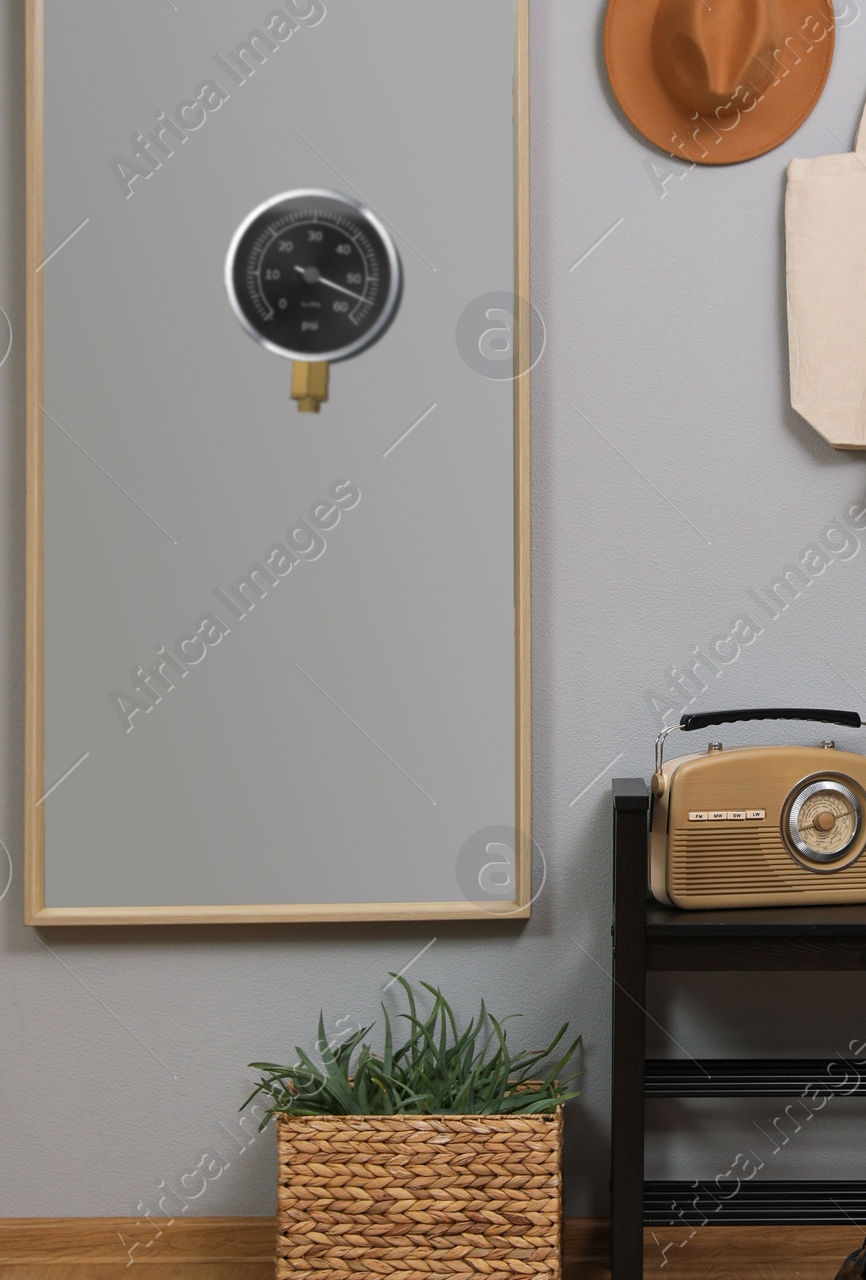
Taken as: 55 psi
